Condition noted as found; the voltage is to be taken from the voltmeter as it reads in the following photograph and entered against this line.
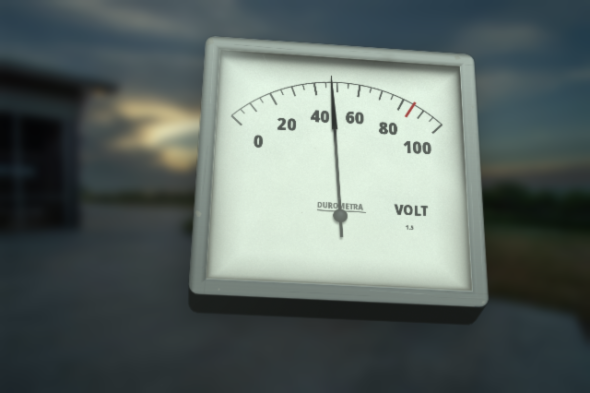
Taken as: 47.5 V
